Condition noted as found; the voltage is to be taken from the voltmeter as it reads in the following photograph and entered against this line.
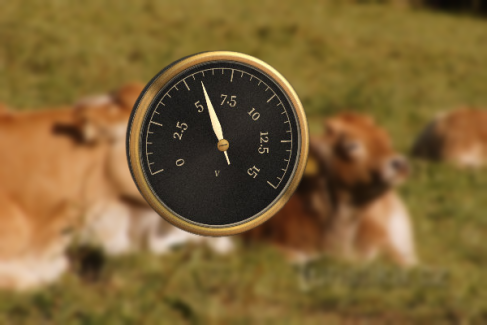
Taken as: 5.75 V
